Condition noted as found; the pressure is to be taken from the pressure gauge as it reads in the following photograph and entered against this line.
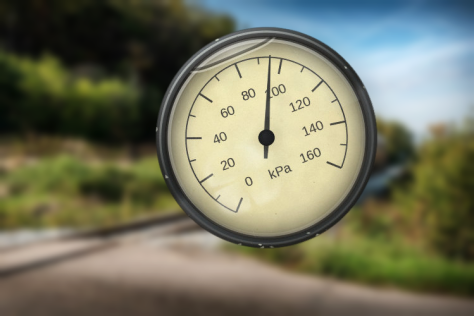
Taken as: 95 kPa
